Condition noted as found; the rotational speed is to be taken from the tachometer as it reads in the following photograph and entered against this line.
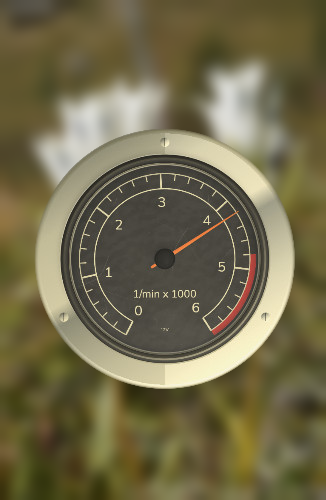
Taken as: 4200 rpm
